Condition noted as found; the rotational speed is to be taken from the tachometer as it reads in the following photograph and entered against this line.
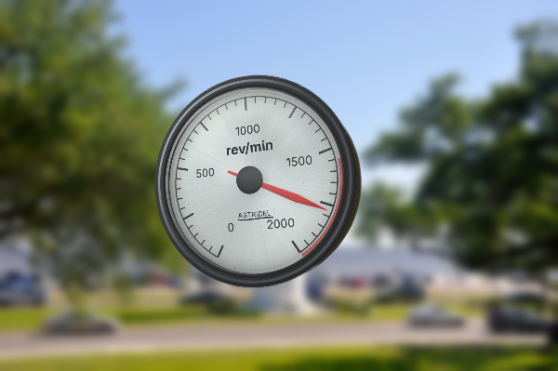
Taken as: 1775 rpm
